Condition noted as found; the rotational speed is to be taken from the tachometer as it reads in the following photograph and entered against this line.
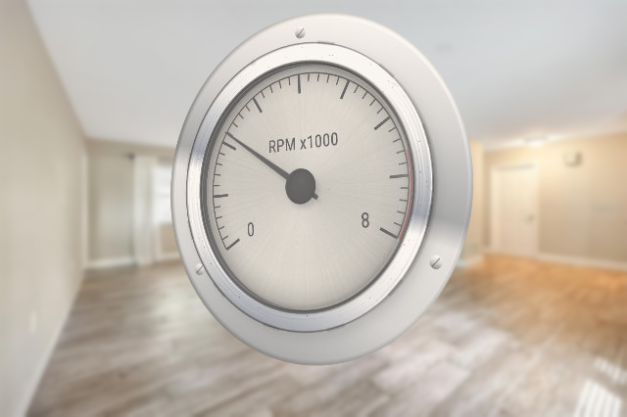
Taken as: 2200 rpm
